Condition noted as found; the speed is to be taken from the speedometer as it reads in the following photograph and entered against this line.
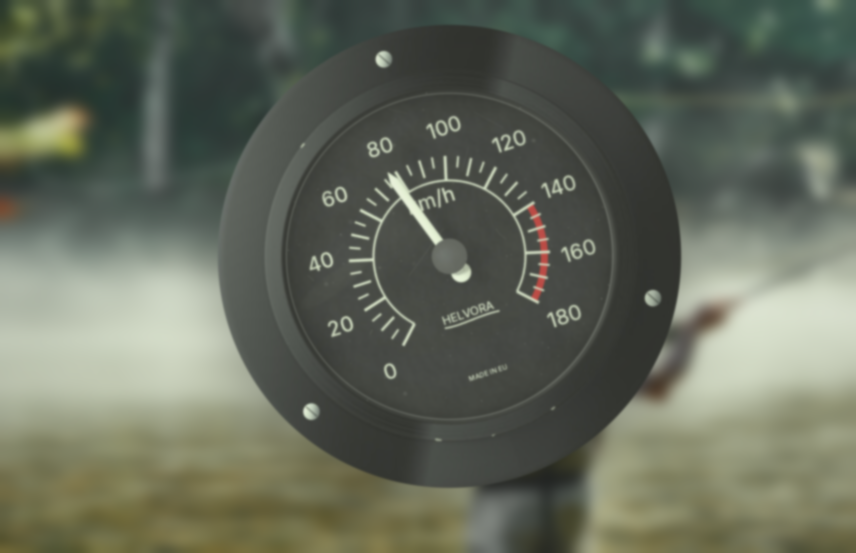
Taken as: 77.5 km/h
